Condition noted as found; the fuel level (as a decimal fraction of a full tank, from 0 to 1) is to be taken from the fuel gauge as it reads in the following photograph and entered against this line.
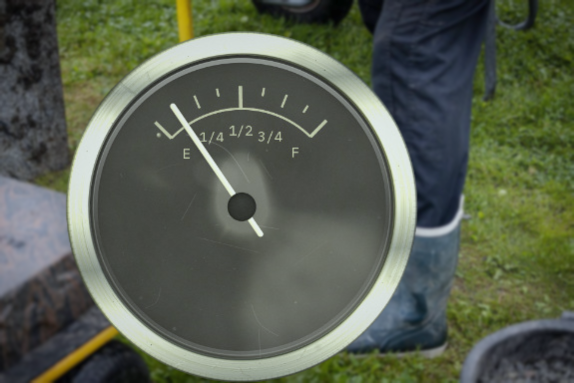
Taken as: 0.125
